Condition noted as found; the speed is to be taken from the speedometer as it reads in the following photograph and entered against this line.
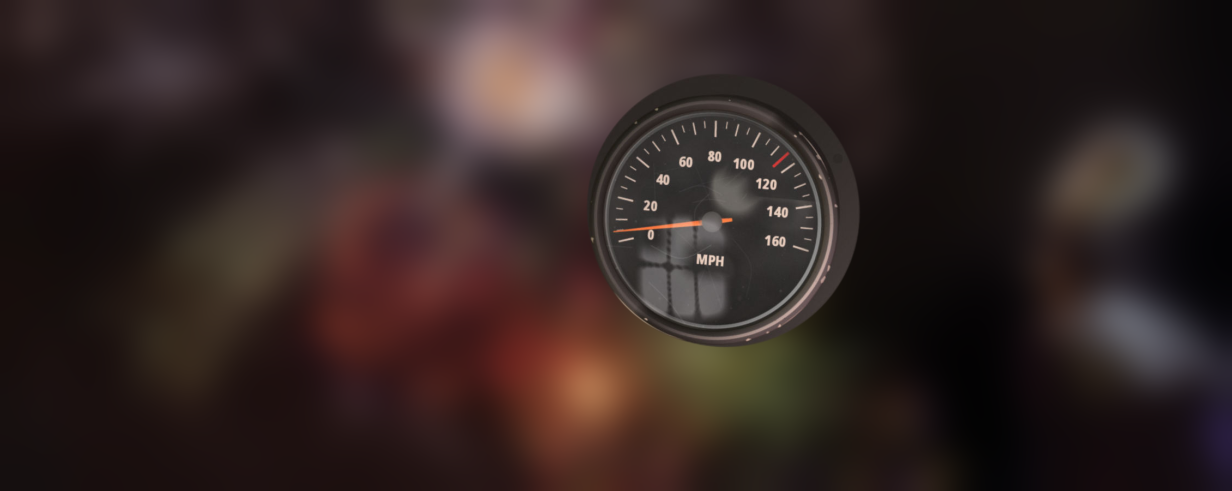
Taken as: 5 mph
